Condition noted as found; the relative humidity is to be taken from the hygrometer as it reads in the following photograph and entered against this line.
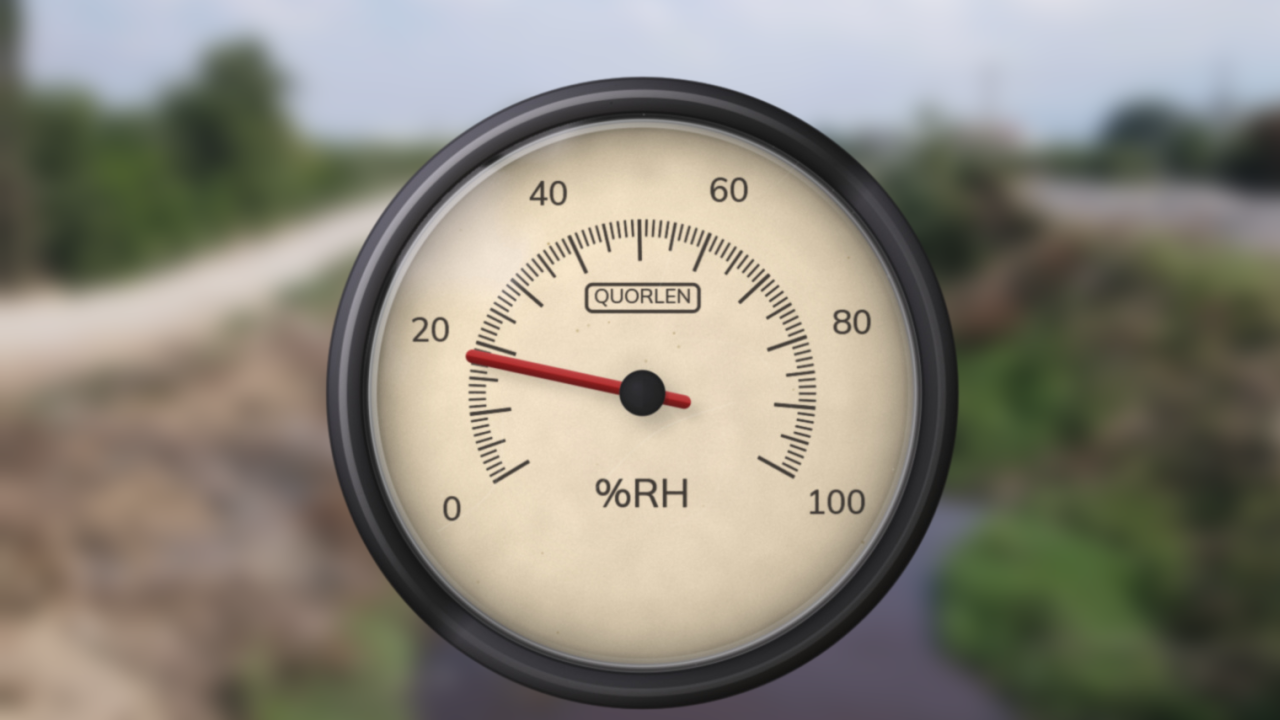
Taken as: 18 %
